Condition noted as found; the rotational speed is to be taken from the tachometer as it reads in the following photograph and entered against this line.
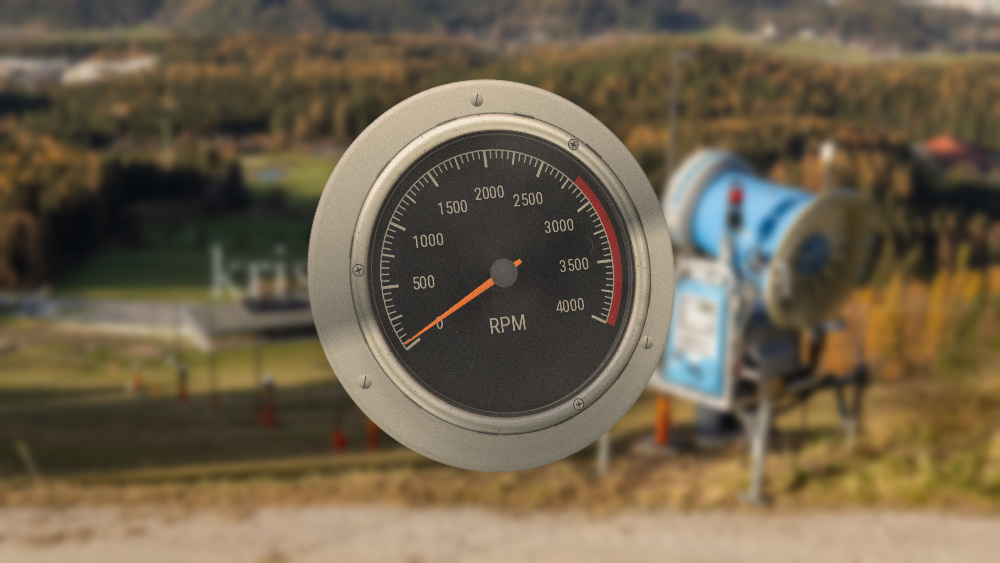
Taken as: 50 rpm
